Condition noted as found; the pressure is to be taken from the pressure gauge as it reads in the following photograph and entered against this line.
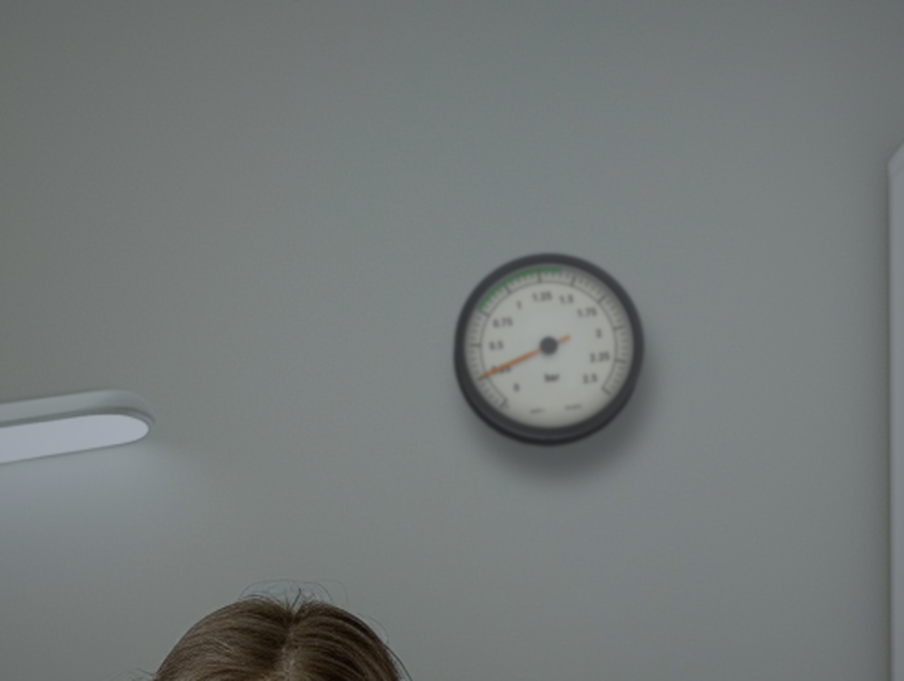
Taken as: 0.25 bar
